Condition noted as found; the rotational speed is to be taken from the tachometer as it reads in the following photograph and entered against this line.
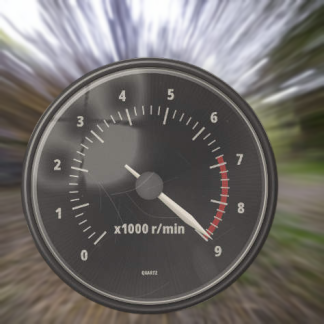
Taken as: 8900 rpm
